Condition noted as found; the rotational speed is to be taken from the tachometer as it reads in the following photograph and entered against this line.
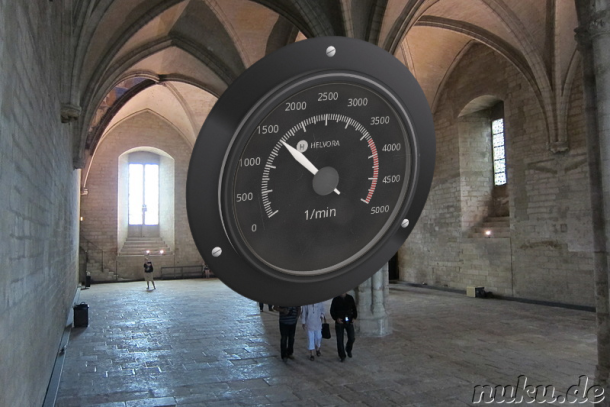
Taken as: 1500 rpm
